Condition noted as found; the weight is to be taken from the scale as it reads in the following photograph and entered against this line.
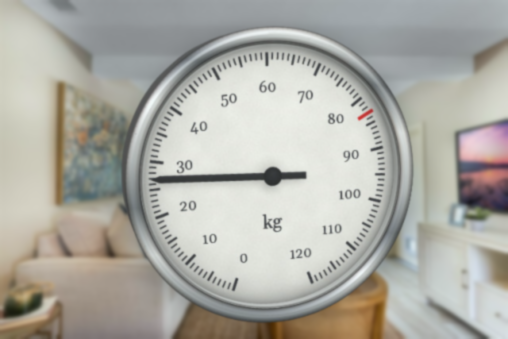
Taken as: 27 kg
